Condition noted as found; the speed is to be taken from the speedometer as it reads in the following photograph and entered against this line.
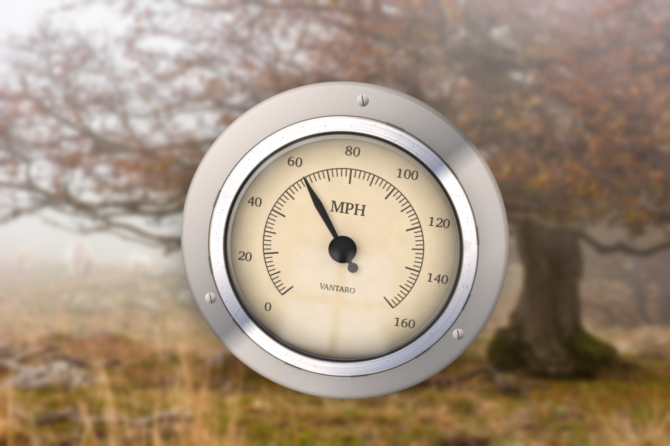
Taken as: 60 mph
